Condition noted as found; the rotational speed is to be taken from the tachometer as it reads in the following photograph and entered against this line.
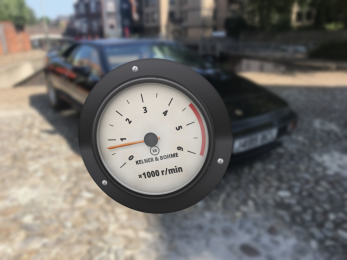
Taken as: 750 rpm
